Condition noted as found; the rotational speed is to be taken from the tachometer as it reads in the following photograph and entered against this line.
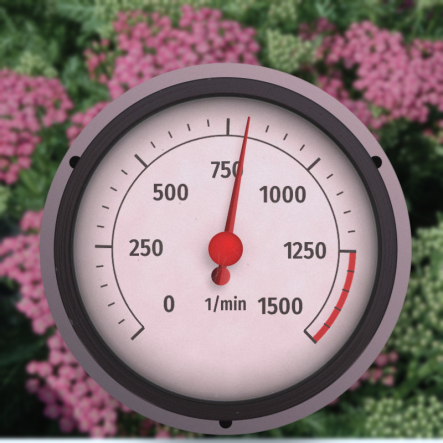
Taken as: 800 rpm
